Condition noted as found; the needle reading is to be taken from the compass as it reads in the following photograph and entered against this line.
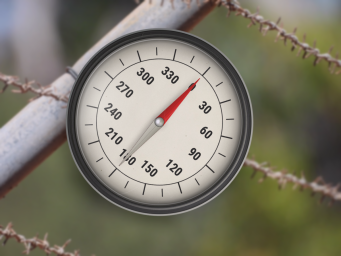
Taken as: 0 °
